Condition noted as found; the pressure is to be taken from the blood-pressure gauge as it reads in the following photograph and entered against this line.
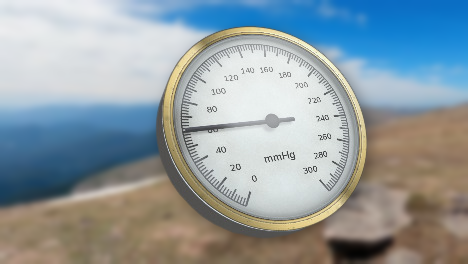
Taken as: 60 mmHg
